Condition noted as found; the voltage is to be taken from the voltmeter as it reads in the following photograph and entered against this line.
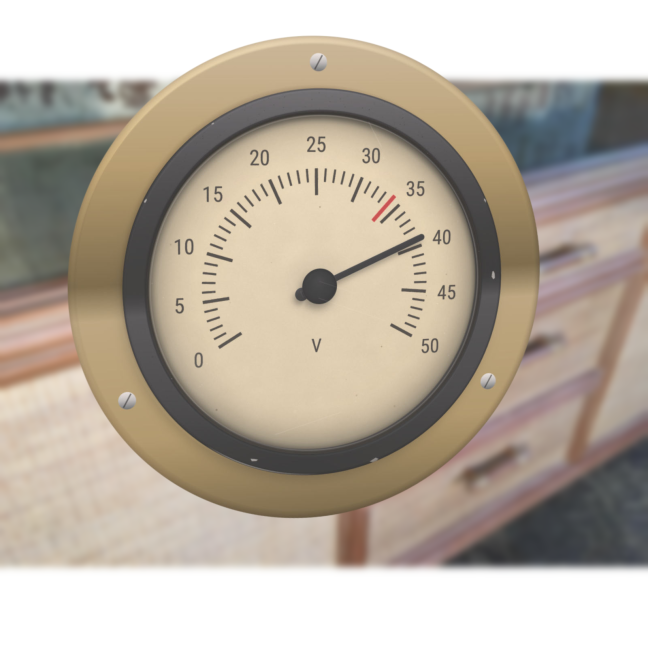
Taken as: 39 V
